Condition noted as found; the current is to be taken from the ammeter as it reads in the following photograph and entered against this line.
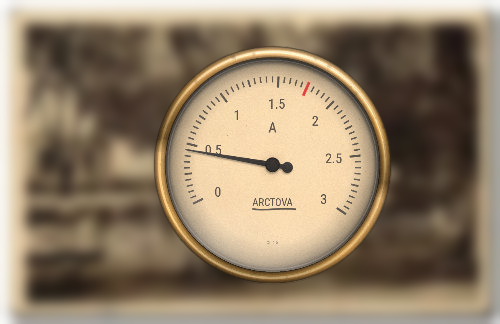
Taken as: 0.45 A
